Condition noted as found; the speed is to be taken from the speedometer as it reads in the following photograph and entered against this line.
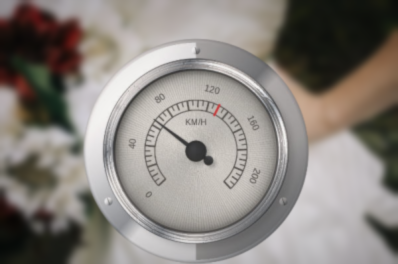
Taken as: 65 km/h
